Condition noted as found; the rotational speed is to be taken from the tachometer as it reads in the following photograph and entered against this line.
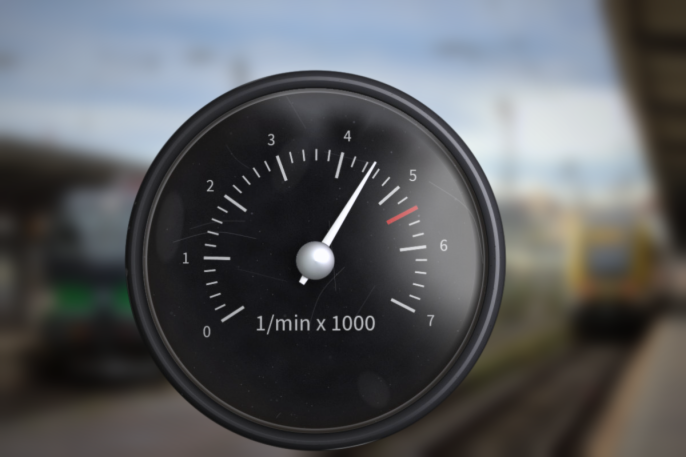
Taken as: 4500 rpm
